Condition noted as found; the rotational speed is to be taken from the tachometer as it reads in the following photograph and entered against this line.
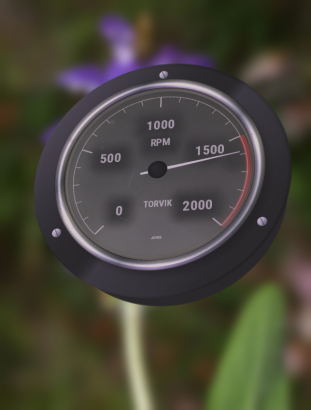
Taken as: 1600 rpm
